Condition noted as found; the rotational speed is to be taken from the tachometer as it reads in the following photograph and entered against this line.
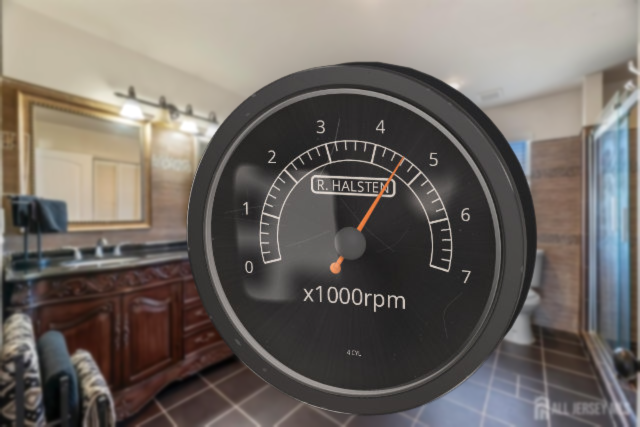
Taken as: 4600 rpm
